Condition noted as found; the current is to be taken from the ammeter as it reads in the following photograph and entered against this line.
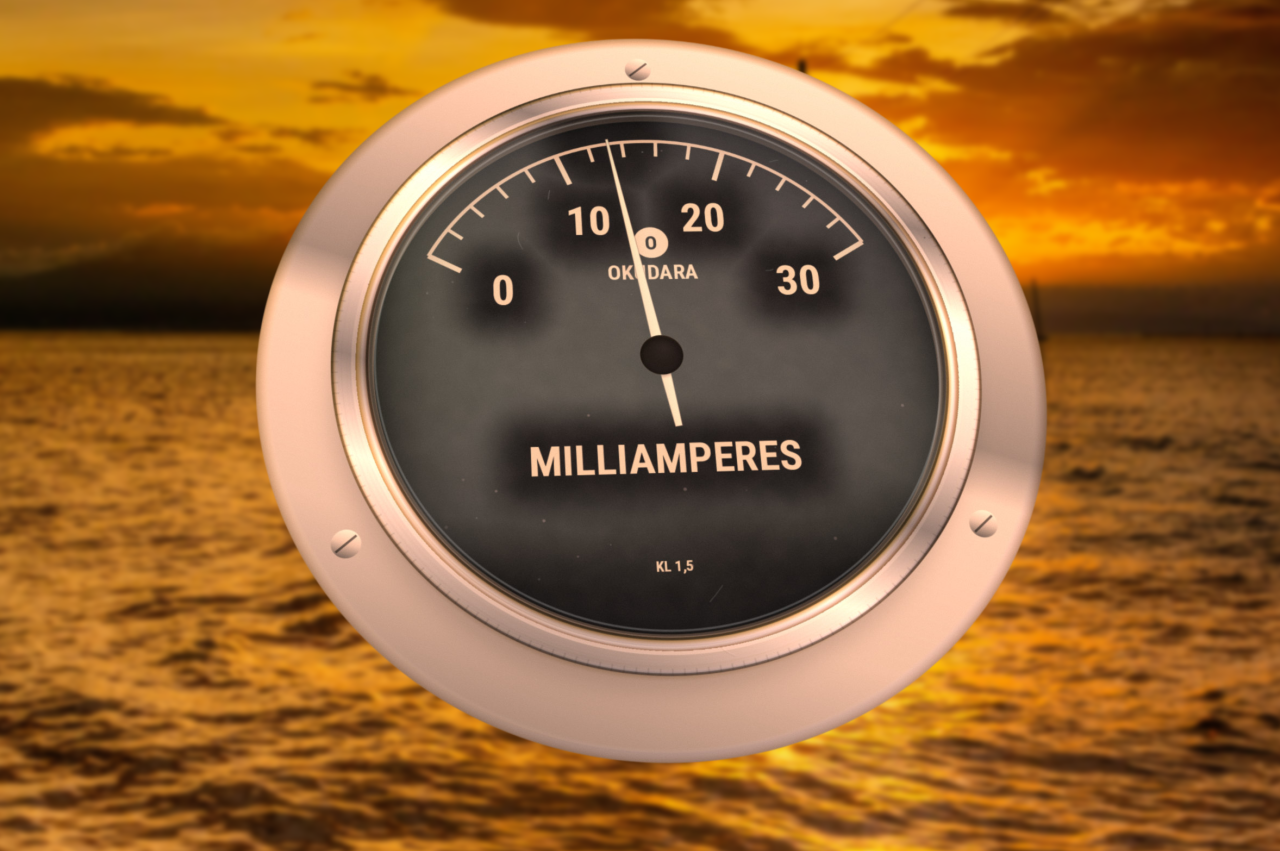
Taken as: 13 mA
